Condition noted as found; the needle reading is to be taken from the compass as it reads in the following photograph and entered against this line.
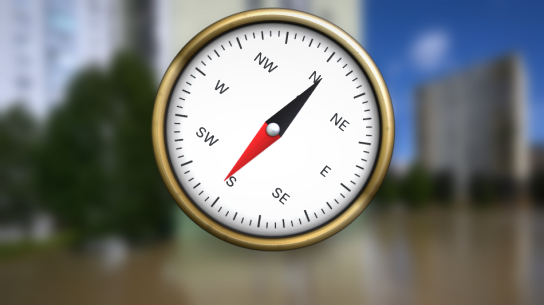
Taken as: 185 °
